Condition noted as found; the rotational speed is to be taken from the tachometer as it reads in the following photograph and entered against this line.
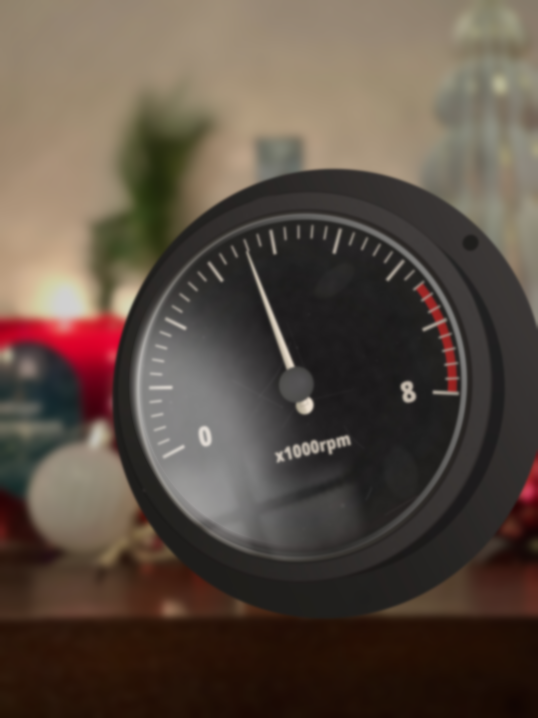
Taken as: 3600 rpm
